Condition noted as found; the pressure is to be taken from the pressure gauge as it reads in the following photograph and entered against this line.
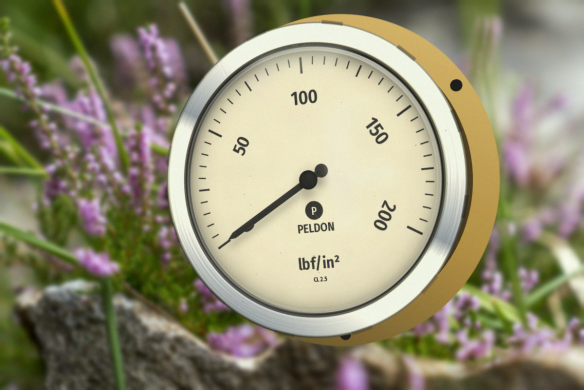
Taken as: 0 psi
